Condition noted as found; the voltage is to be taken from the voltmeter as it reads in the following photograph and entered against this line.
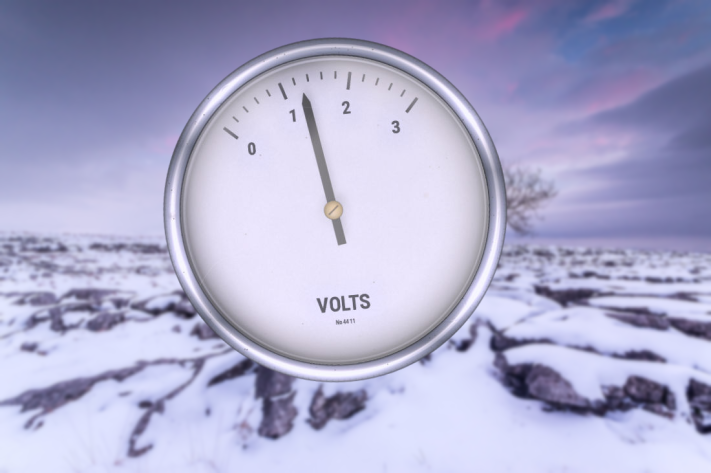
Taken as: 1.3 V
